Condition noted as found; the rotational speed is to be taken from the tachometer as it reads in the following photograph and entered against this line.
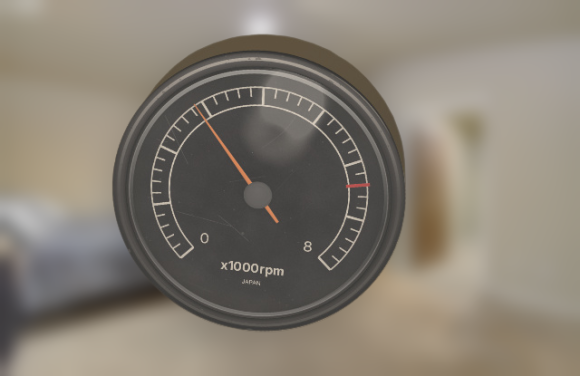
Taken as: 2900 rpm
